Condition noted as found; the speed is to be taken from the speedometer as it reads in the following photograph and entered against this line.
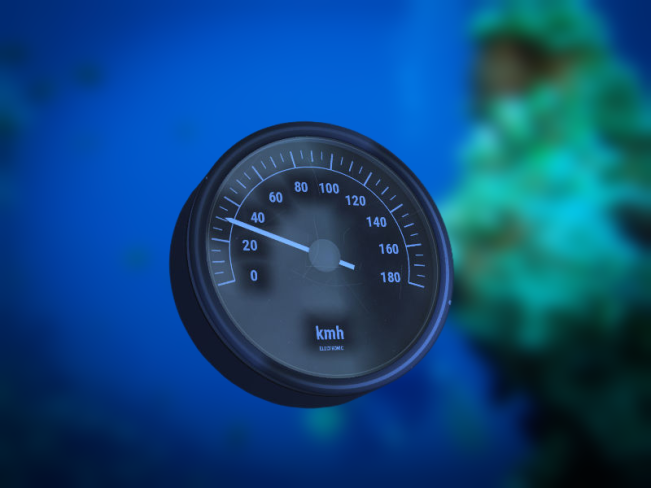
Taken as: 30 km/h
